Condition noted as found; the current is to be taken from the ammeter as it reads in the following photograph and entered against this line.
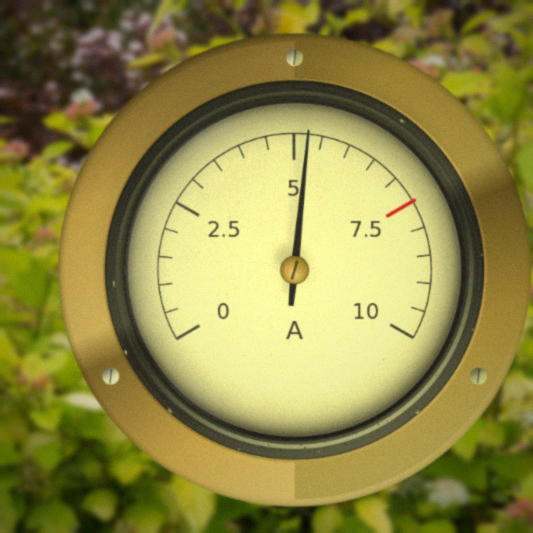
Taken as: 5.25 A
